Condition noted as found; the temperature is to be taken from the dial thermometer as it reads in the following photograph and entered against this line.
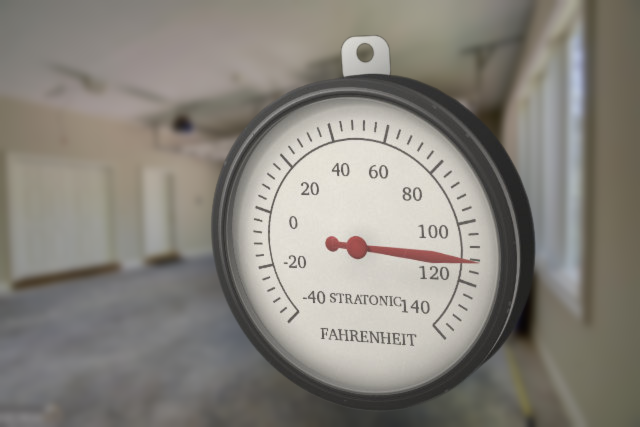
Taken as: 112 °F
